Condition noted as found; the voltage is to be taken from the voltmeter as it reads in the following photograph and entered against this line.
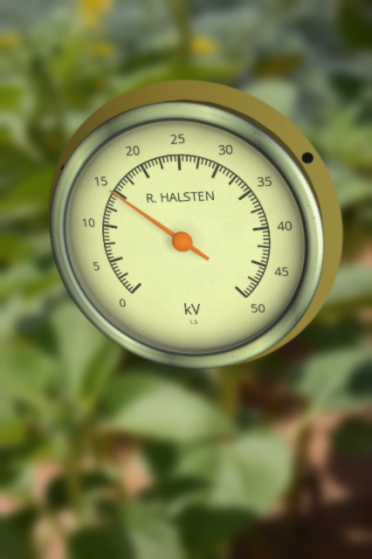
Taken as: 15 kV
